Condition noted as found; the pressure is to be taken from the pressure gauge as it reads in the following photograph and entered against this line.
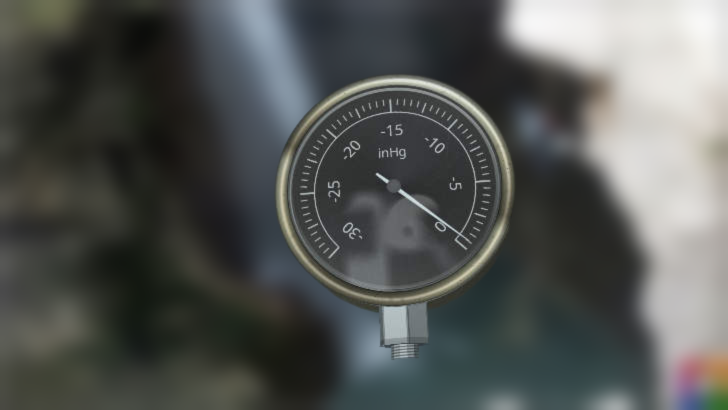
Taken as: -0.5 inHg
